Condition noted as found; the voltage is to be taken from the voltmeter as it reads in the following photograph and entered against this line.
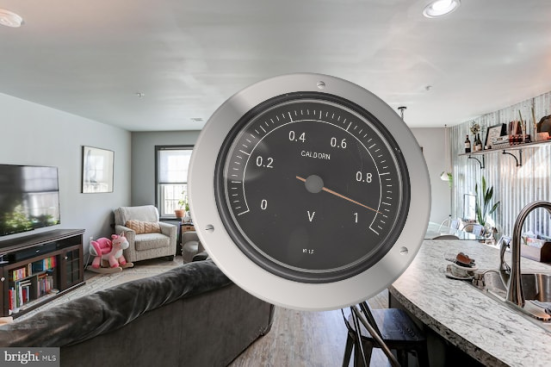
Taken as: 0.94 V
